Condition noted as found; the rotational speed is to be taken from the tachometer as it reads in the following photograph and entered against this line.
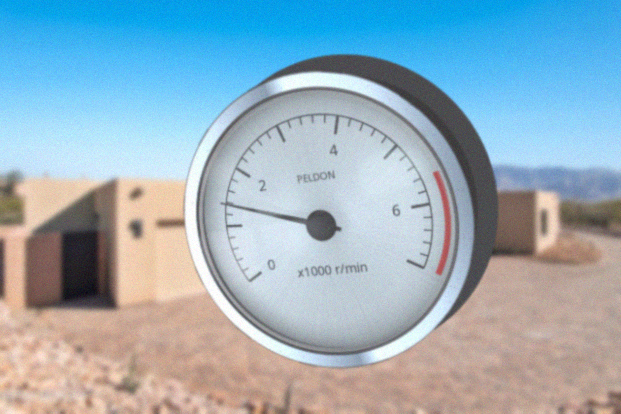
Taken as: 1400 rpm
